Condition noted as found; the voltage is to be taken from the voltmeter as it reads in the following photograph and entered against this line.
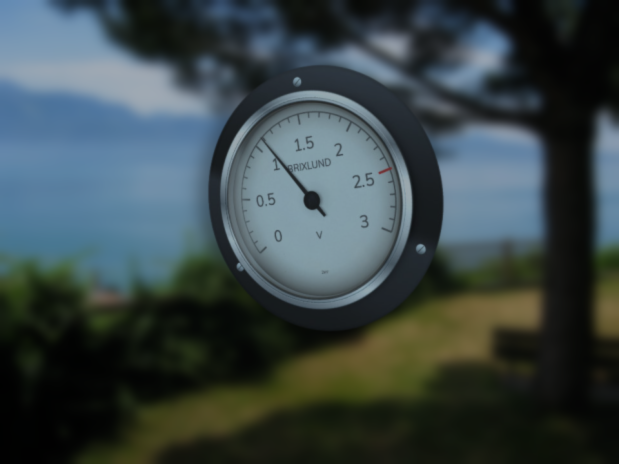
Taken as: 1.1 V
